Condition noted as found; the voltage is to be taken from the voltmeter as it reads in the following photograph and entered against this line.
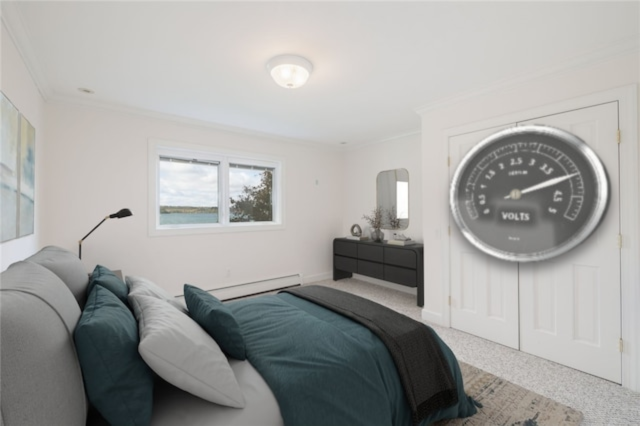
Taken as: 4 V
